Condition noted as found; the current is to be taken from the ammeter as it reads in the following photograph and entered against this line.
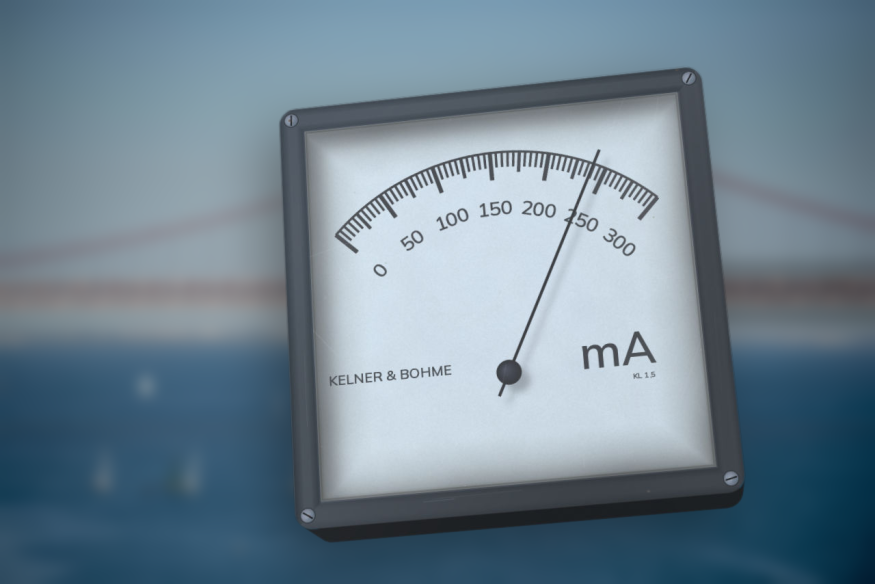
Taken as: 240 mA
